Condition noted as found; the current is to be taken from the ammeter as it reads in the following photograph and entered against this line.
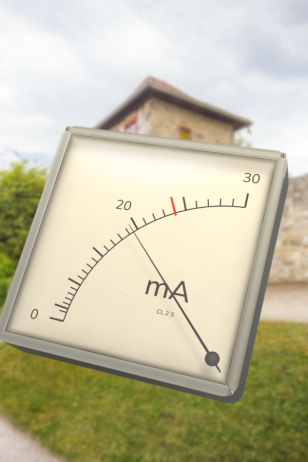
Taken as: 19.5 mA
